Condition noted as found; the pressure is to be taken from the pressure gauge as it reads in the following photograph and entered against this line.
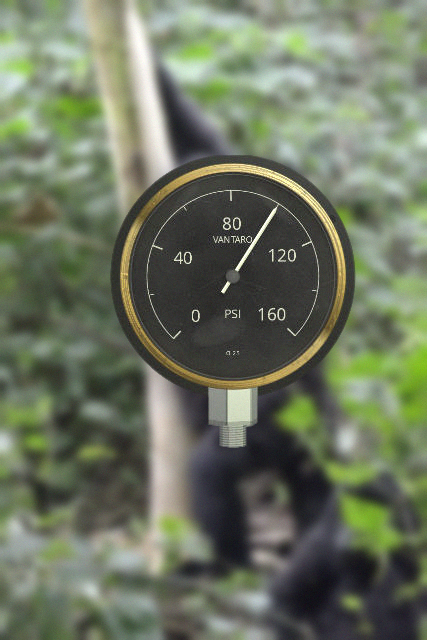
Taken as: 100 psi
